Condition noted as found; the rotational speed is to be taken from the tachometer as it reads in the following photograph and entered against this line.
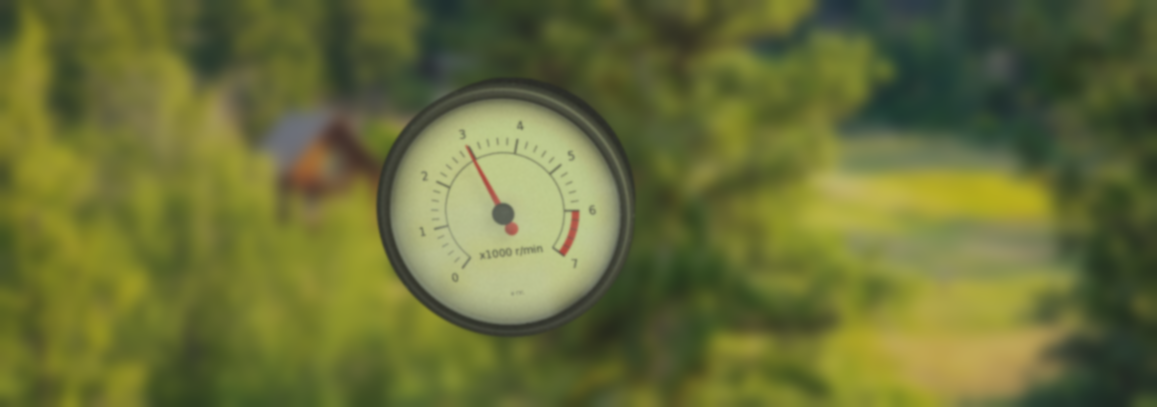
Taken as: 3000 rpm
